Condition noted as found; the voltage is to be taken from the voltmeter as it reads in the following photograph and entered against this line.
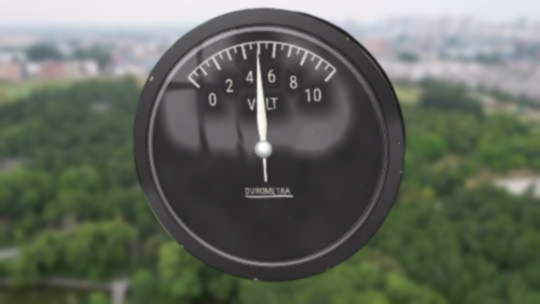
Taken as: 5 V
